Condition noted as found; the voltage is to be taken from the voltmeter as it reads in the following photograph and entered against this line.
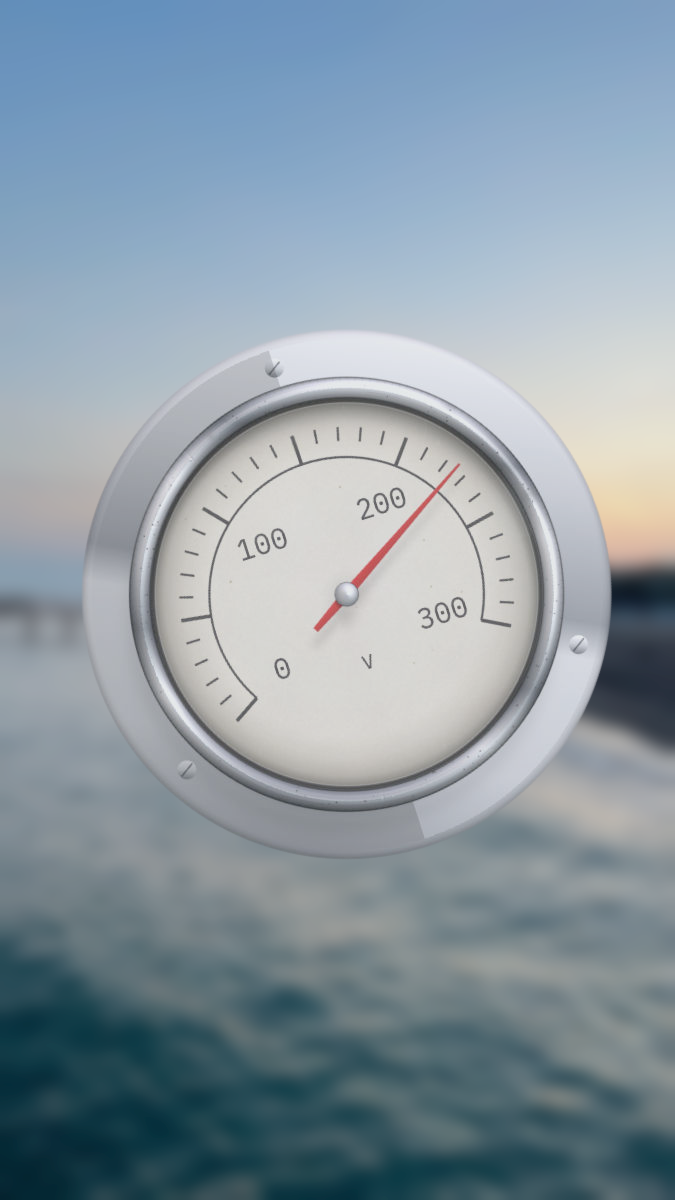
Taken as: 225 V
